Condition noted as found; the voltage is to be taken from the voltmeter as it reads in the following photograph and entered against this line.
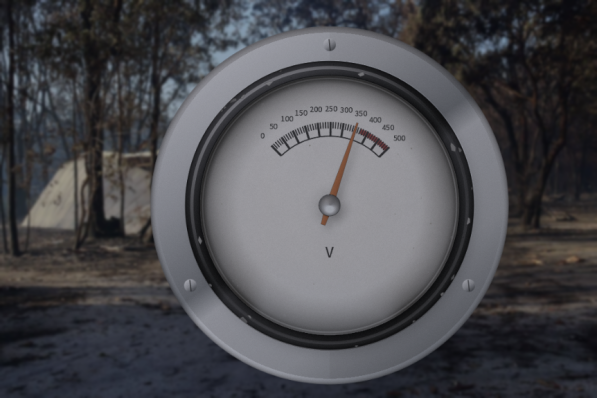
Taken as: 350 V
